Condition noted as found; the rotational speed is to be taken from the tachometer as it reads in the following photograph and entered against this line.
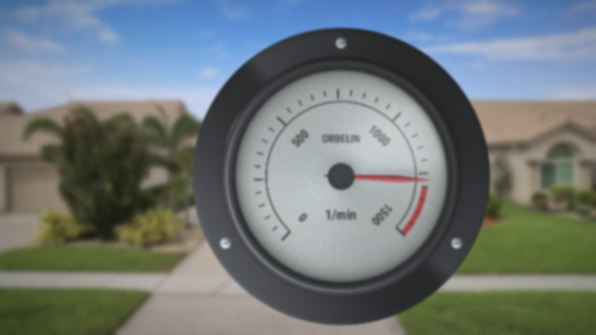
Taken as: 1275 rpm
